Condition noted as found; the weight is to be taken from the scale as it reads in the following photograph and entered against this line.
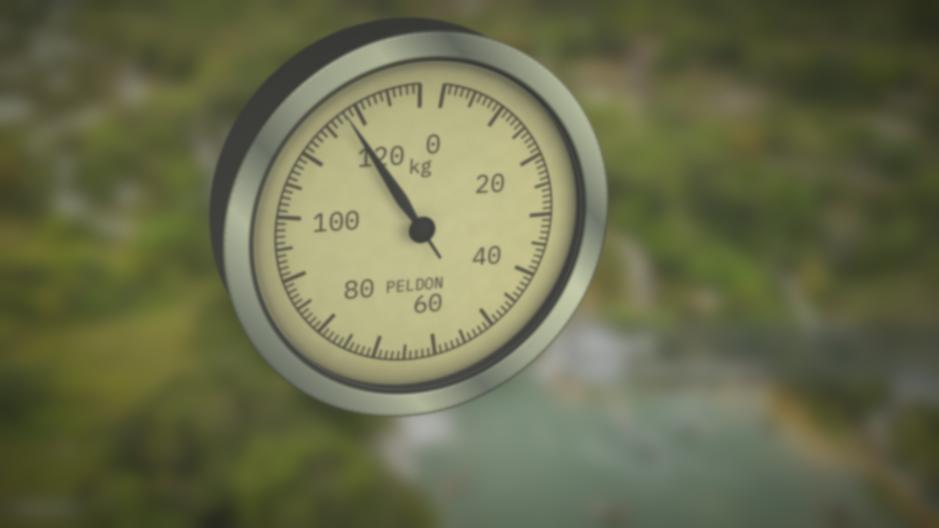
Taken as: 118 kg
